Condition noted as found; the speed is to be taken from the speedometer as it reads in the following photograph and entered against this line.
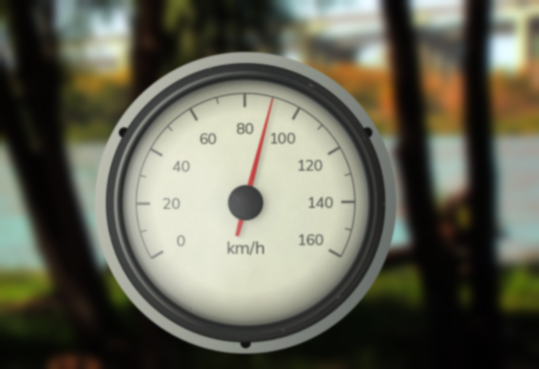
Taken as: 90 km/h
